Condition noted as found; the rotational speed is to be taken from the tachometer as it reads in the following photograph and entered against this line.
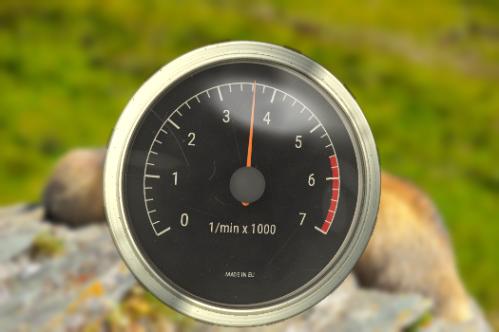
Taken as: 3600 rpm
